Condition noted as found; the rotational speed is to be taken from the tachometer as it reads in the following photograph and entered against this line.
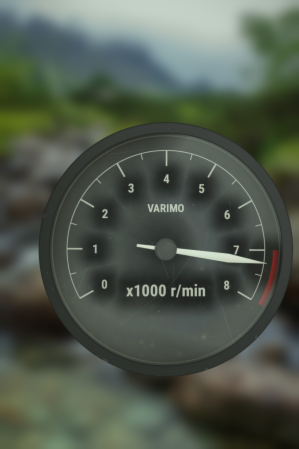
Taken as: 7250 rpm
